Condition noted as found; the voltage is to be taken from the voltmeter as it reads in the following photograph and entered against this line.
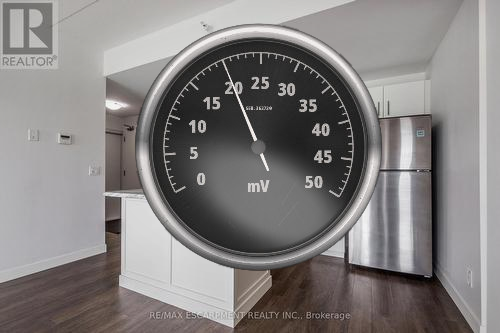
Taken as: 20 mV
